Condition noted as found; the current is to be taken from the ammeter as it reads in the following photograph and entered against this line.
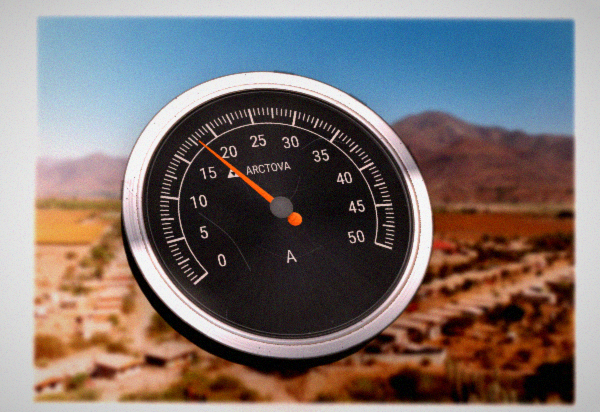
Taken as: 17.5 A
